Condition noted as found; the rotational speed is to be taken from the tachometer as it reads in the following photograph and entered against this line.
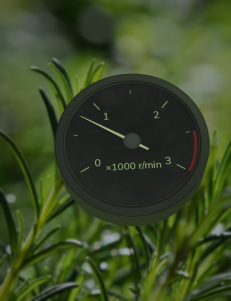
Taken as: 750 rpm
